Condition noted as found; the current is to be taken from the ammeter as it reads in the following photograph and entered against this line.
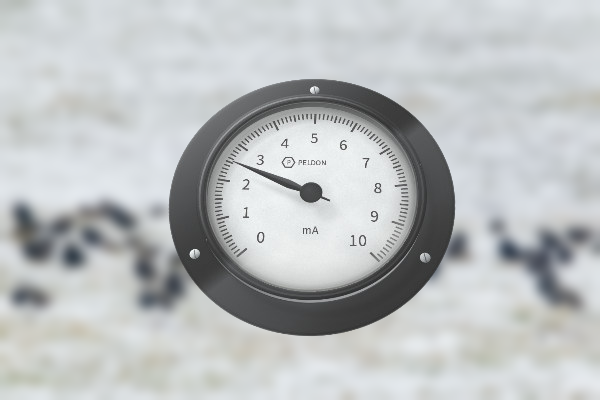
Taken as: 2.5 mA
